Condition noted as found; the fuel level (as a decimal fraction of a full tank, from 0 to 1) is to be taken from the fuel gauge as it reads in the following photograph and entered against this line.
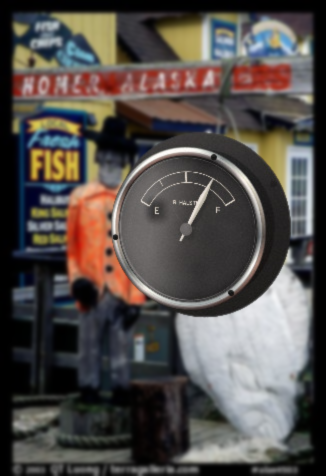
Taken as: 0.75
